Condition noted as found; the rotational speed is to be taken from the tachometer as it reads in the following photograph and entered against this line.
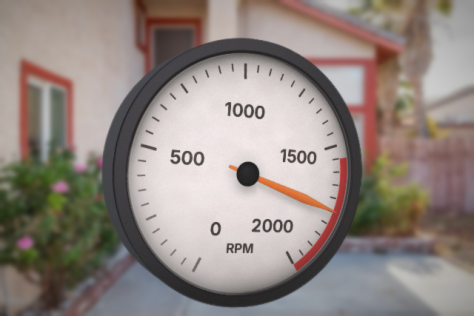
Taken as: 1750 rpm
